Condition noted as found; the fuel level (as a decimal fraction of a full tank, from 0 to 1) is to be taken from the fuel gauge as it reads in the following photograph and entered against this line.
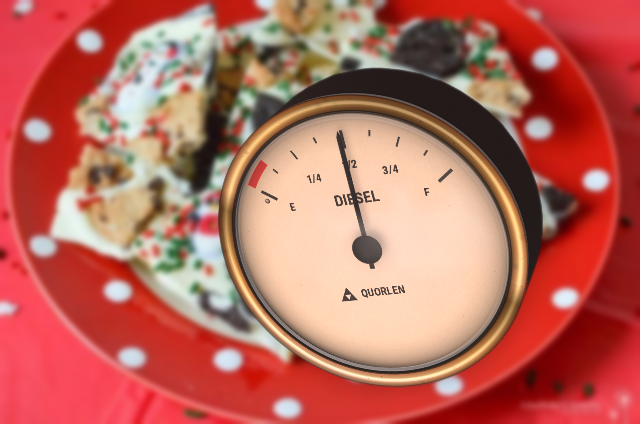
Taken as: 0.5
